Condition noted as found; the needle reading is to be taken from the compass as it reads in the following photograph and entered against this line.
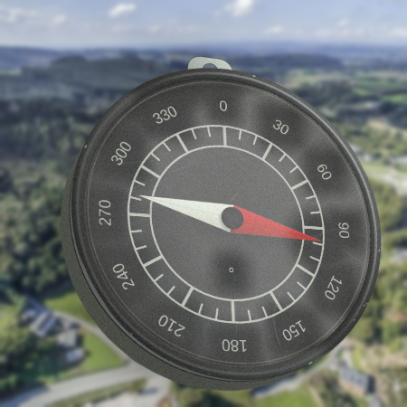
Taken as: 100 °
